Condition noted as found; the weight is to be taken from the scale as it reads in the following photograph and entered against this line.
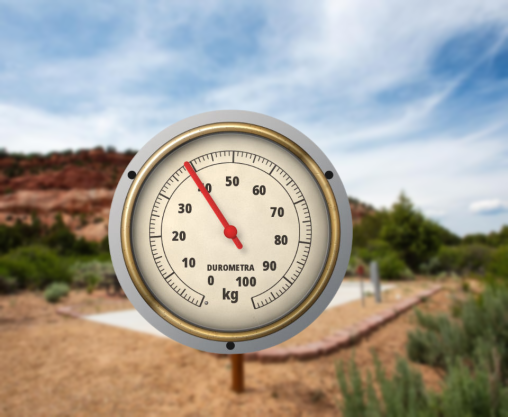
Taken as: 39 kg
